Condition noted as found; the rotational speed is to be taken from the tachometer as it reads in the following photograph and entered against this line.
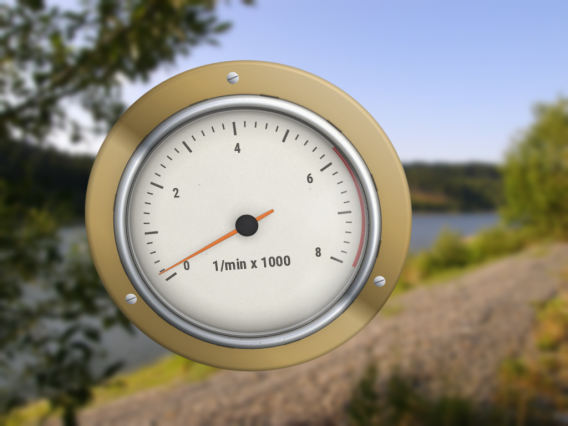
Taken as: 200 rpm
